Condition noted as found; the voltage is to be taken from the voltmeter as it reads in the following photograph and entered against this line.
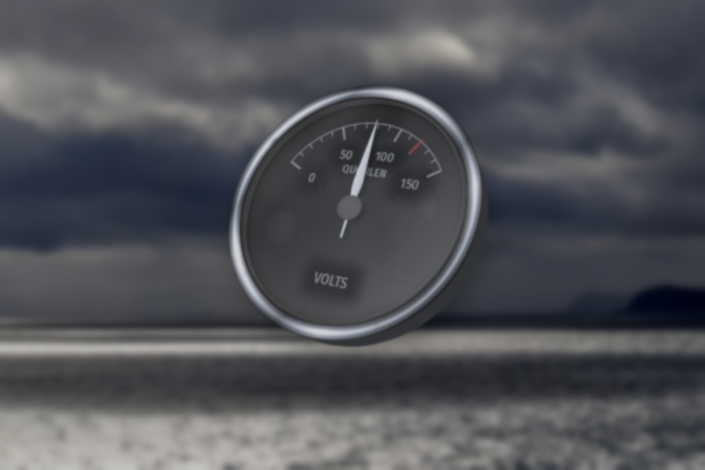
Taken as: 80 V
